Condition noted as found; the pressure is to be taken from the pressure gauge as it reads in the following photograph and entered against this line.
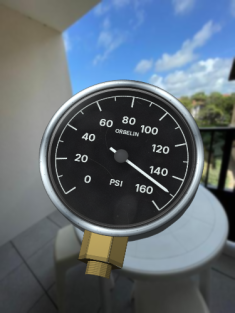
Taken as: 150 psi
